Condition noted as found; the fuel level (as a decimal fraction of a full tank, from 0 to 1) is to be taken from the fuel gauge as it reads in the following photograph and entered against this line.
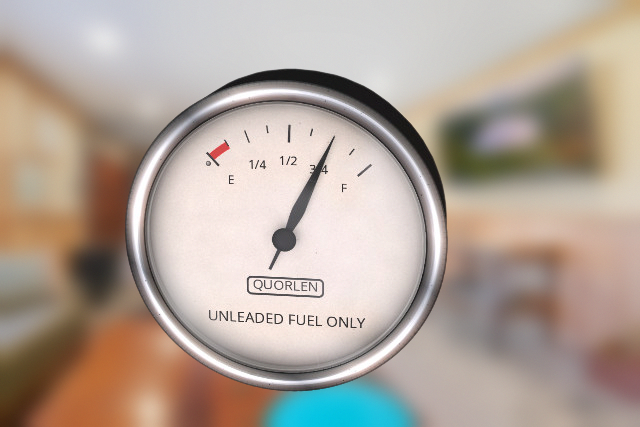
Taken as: 0.75
